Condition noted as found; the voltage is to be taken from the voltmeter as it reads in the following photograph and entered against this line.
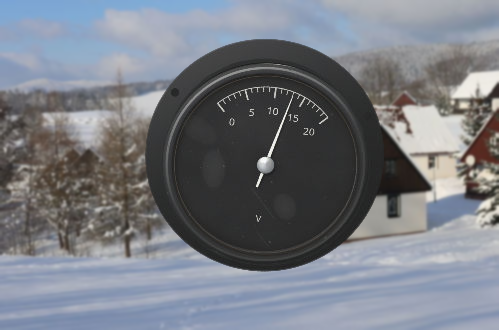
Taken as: 13 V
